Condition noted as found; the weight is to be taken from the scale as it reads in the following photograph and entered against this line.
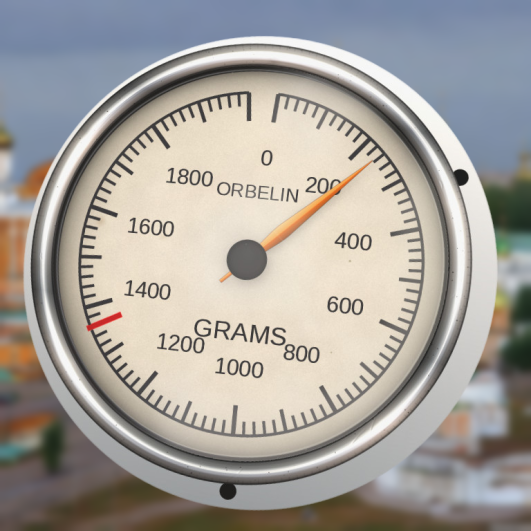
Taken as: 240 g
